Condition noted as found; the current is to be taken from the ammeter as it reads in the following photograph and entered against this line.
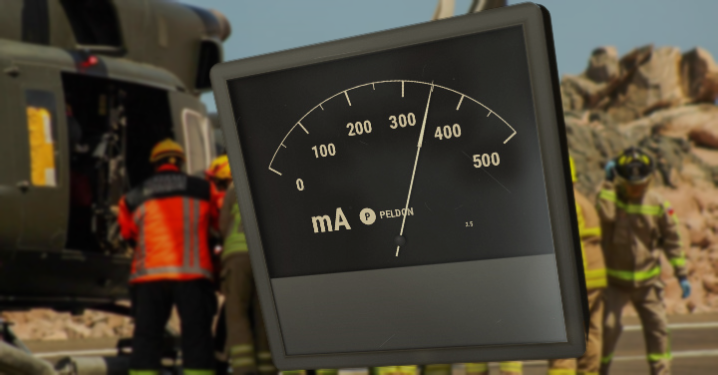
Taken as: 350 mA
